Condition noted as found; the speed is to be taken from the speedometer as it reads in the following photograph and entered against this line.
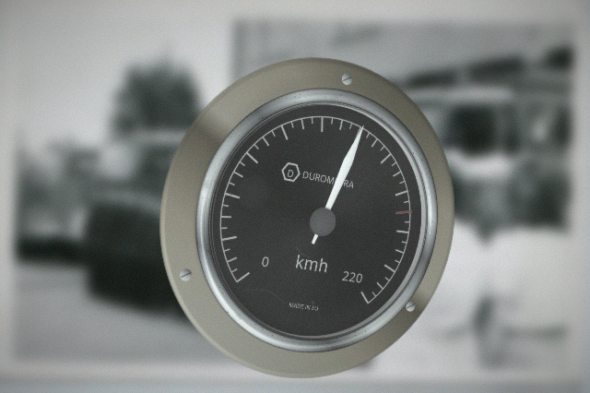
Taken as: 120 km/h
